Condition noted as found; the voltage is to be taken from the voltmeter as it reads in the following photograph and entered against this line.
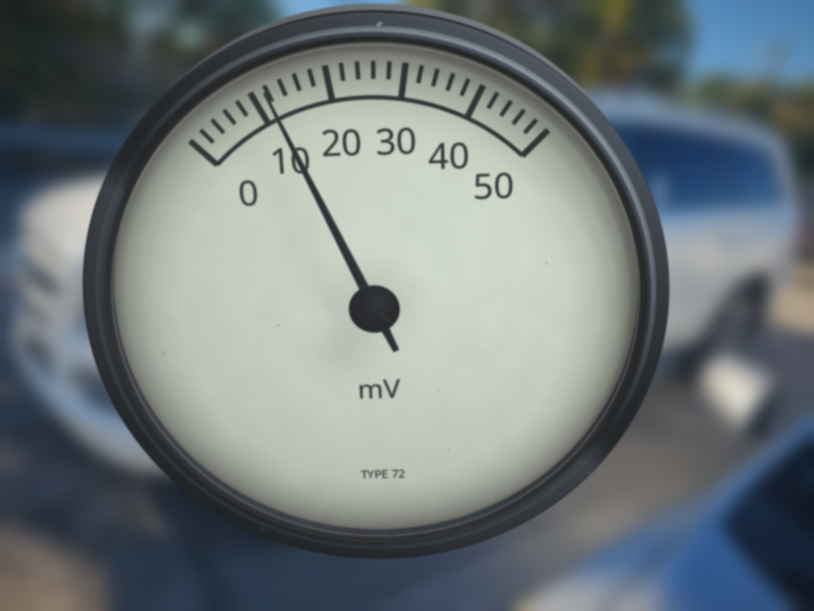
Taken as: 12 mV
